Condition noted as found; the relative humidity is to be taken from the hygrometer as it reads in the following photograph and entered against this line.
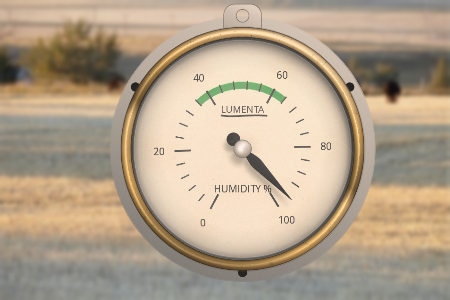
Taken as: 96 %
